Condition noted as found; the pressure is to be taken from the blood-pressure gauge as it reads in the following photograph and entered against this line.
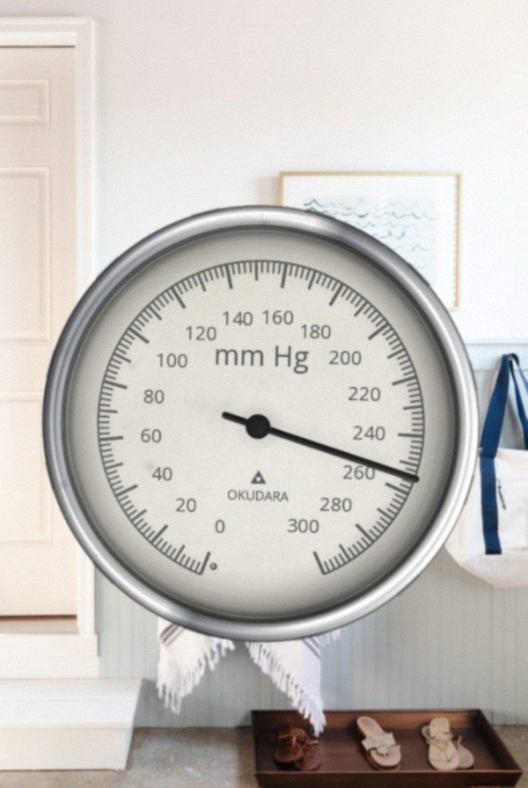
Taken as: 254 mmHg
